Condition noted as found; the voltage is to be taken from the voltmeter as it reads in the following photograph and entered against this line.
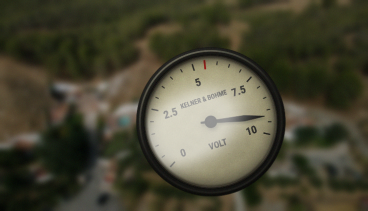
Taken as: 9.25 V
